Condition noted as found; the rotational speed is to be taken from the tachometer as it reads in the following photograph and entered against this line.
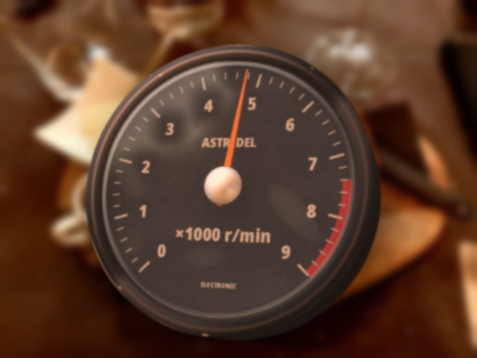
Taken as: 4800 rpm
